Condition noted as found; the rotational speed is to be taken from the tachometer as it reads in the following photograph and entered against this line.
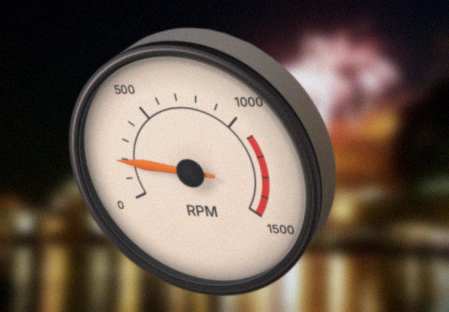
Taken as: 200 rpm
